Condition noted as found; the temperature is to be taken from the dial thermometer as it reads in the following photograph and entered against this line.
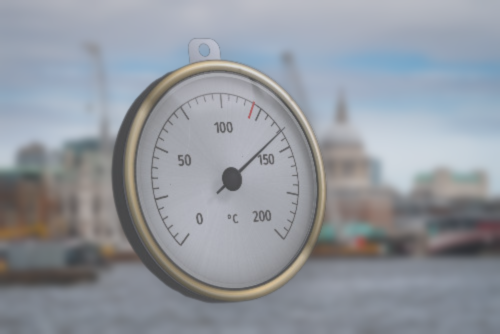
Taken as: 140 °C
